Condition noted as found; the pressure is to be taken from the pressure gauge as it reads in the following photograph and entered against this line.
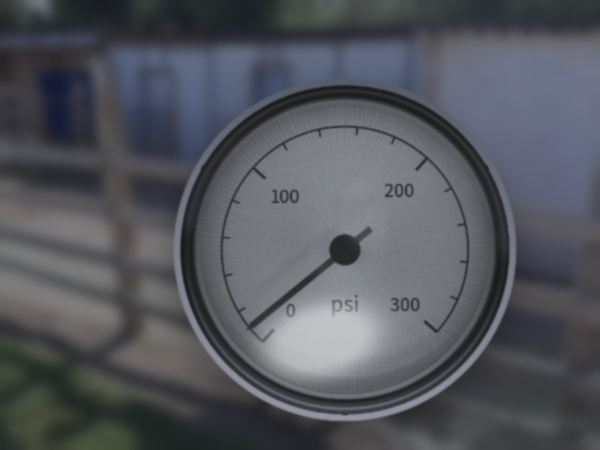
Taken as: 10 psi
